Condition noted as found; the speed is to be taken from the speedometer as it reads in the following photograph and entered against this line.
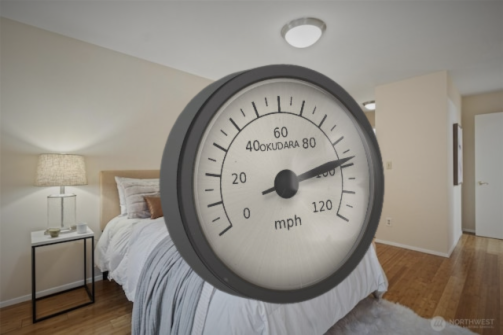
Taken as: 97.5 mph
